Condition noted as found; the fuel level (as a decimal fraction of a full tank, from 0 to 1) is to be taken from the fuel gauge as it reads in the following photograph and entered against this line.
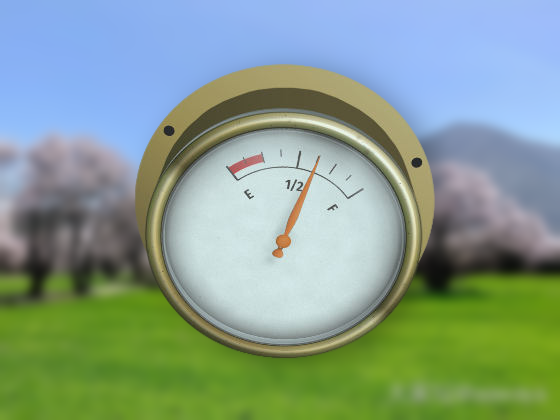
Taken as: 0.625
